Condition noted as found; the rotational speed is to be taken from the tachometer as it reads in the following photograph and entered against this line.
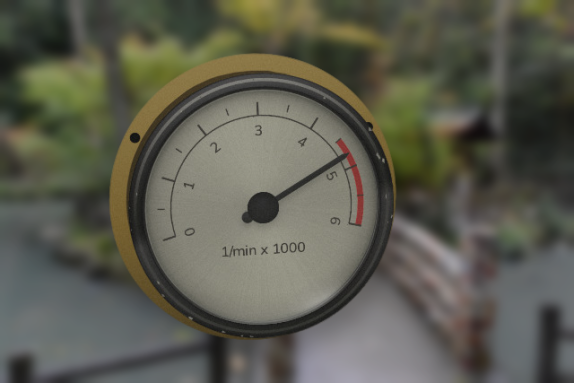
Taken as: 4750 rpm
